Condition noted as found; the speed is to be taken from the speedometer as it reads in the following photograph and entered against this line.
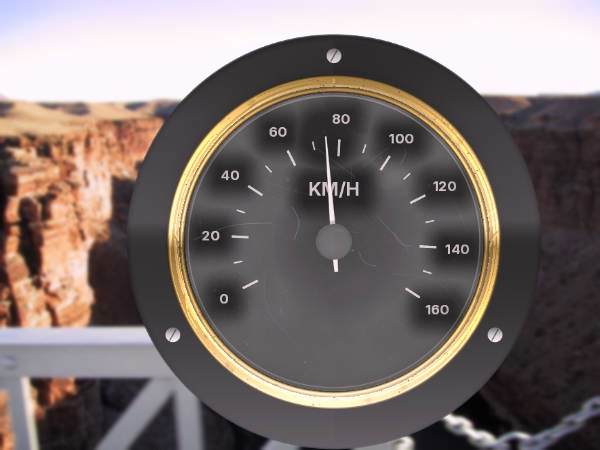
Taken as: 75 km/h
